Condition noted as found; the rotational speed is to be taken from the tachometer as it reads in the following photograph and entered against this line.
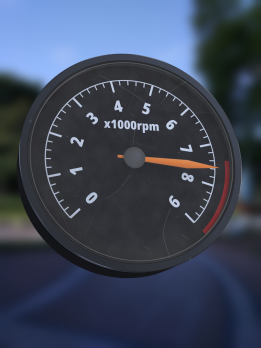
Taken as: 7600 rpm
